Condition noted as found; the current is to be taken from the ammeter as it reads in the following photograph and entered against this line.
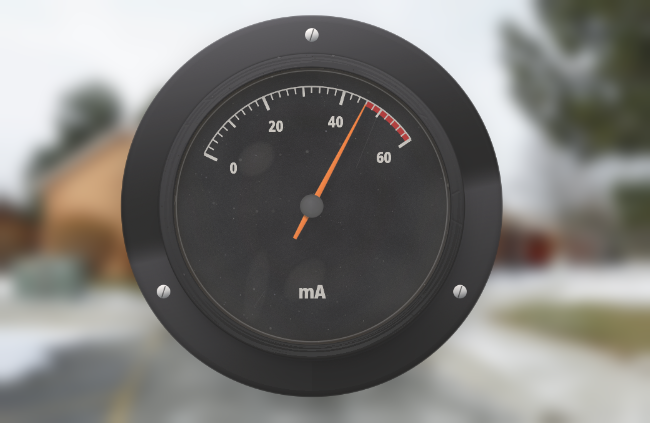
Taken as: 46 mA
